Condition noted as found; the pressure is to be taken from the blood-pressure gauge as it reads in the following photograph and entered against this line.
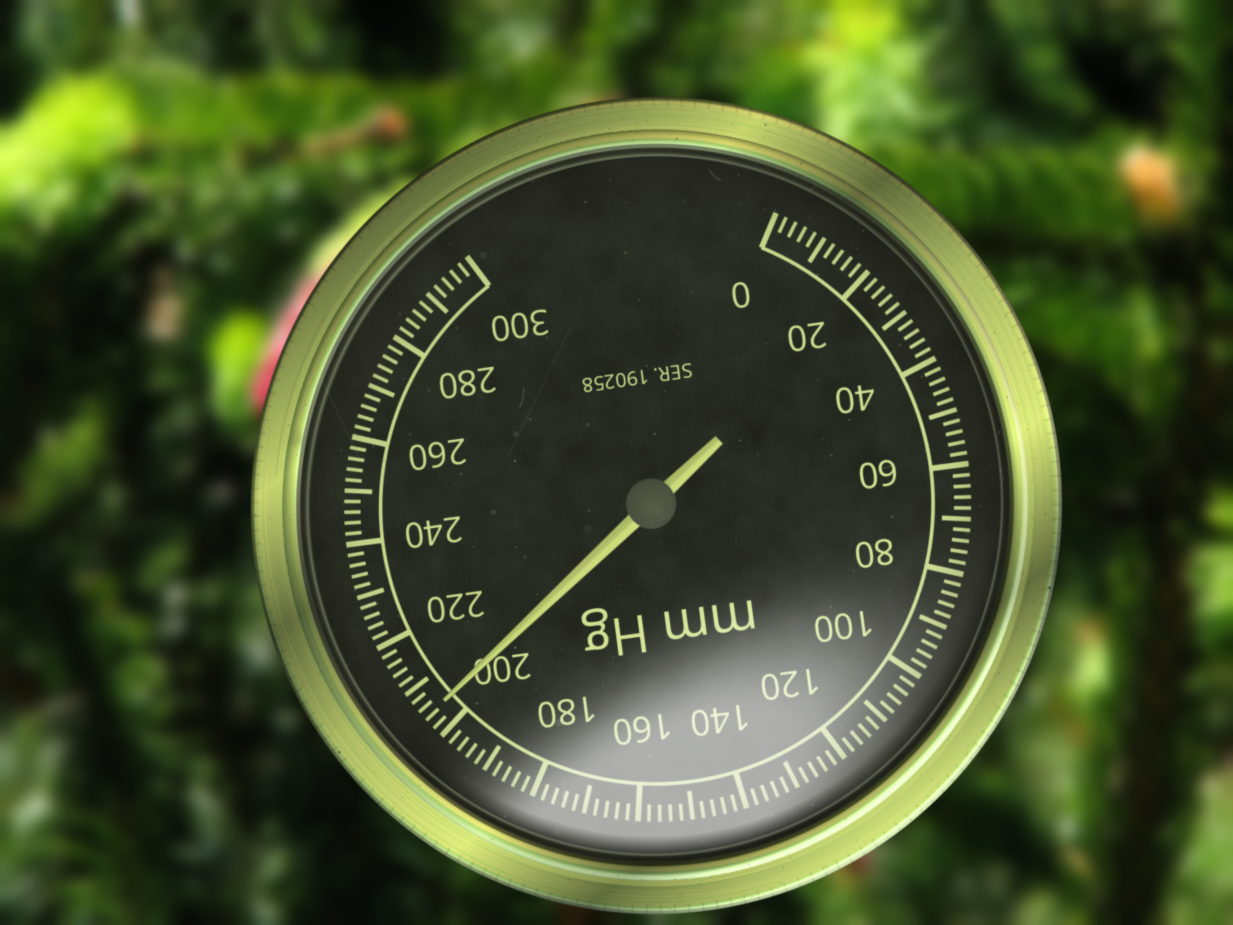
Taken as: 204 mmHg
